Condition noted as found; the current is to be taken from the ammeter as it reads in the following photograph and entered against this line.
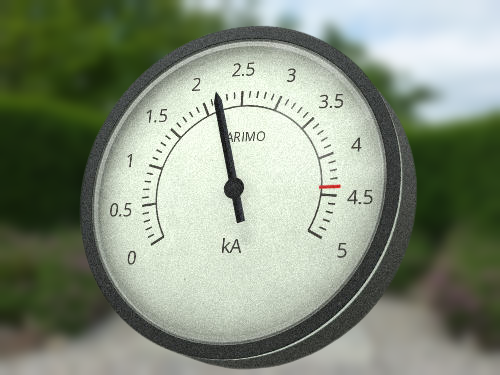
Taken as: 2.2 kA
